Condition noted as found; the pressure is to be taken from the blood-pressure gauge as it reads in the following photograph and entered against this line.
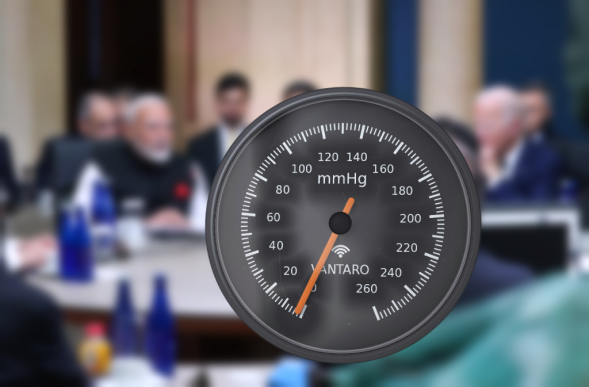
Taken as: 2 mmHg
